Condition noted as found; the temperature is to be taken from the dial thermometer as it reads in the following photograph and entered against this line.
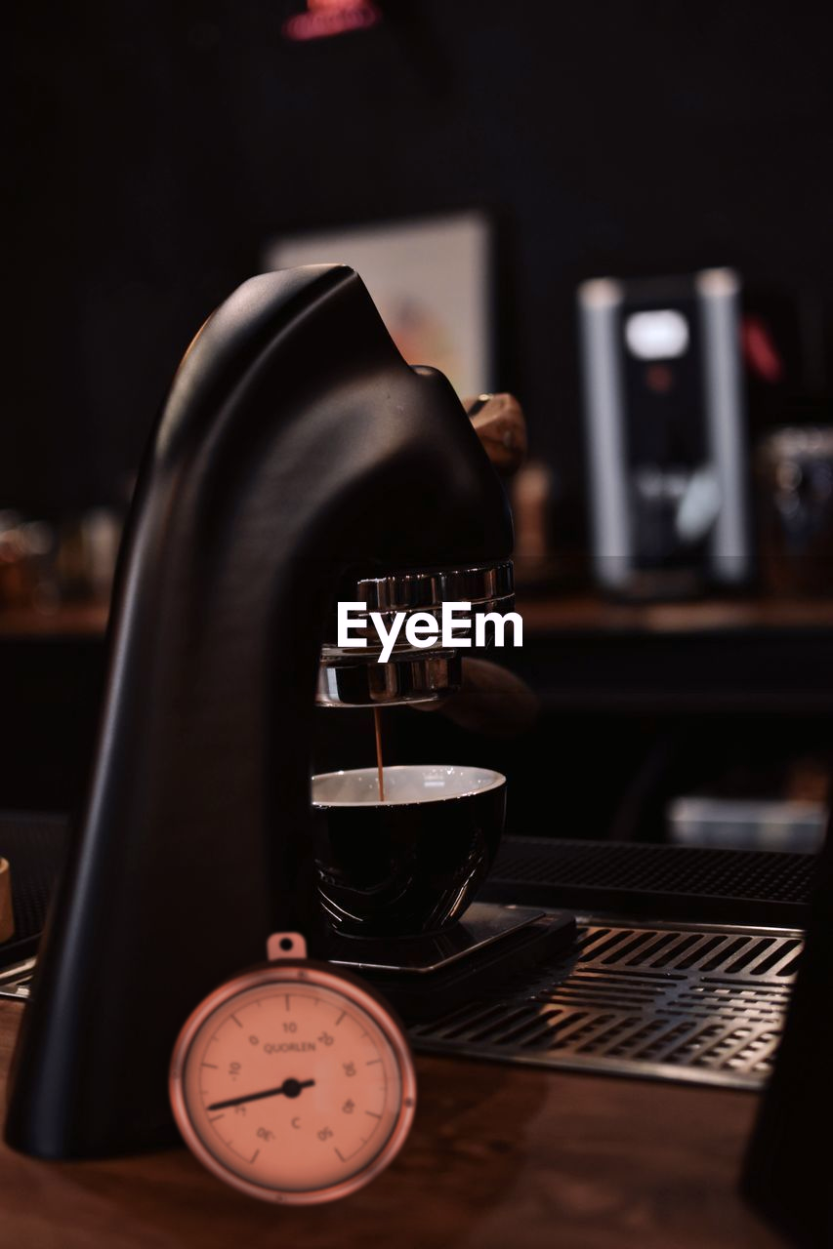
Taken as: -17.5 °C
